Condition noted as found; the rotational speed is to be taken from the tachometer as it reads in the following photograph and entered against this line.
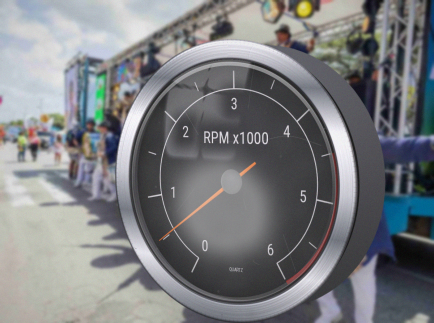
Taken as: 500 rpm
